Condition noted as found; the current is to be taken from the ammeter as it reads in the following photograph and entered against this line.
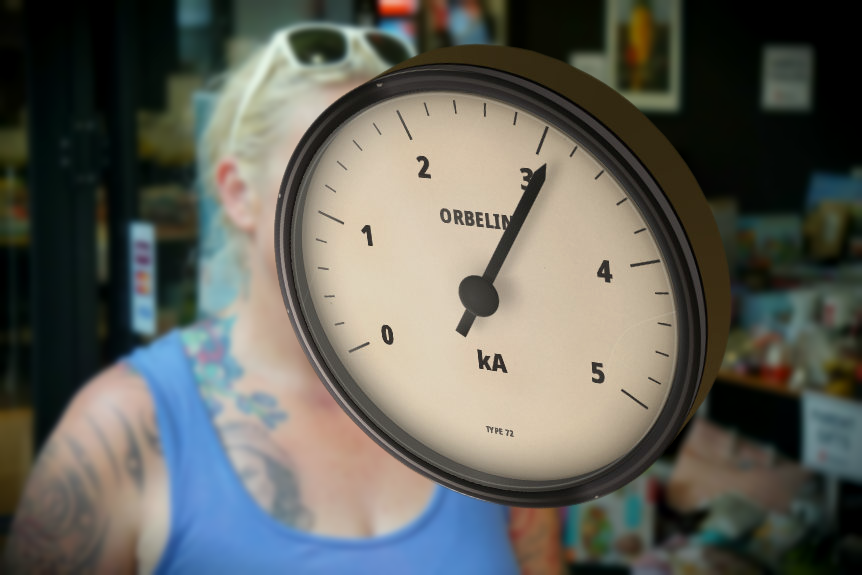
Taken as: 3.1 kA
